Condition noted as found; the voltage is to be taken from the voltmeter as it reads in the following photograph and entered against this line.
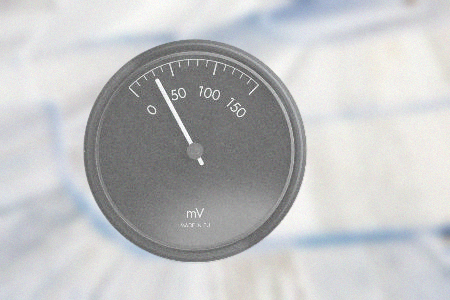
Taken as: 30 mV
